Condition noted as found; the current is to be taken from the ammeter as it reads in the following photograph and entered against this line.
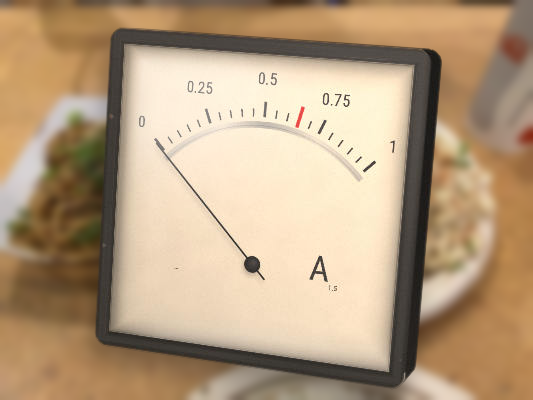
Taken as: 0 A
